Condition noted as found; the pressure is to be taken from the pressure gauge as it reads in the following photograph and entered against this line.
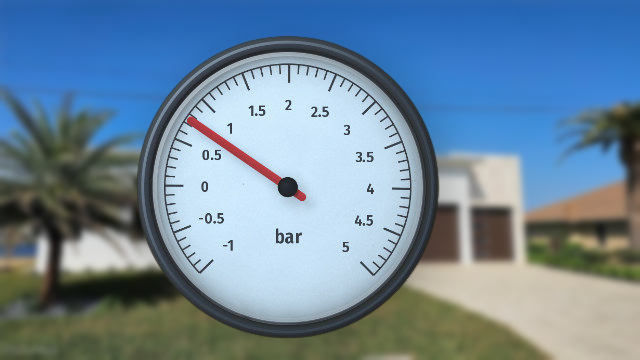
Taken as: 0.75 bar
